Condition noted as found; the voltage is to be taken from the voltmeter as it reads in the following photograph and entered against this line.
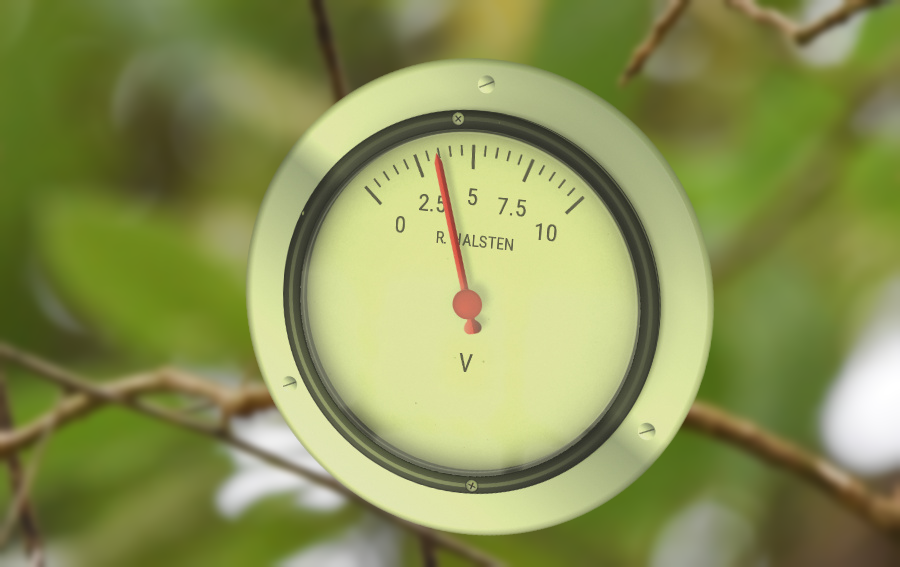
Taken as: 3.5 V
